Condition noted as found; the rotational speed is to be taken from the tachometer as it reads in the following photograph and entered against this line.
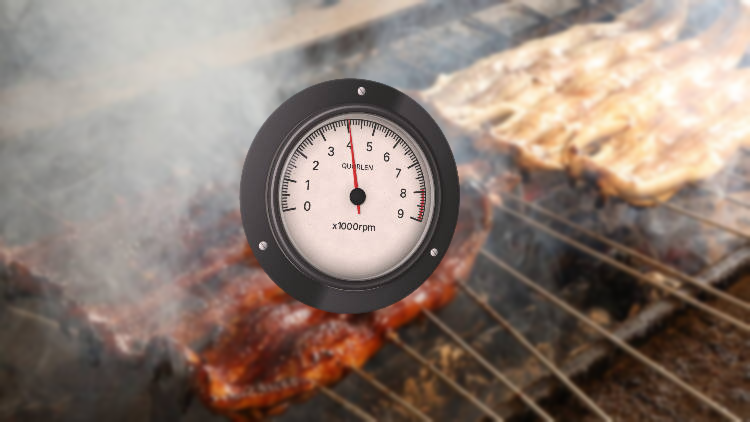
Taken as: 4000 rpm
